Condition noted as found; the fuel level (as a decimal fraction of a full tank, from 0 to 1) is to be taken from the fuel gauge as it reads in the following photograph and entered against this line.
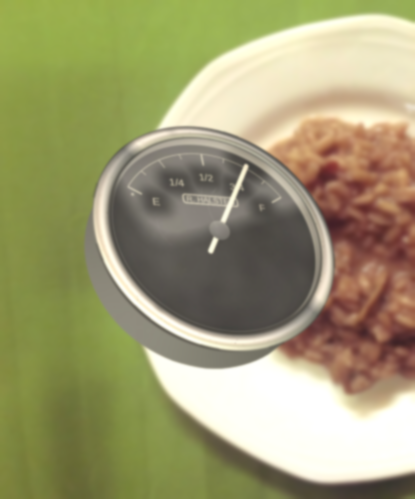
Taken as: 0.75
